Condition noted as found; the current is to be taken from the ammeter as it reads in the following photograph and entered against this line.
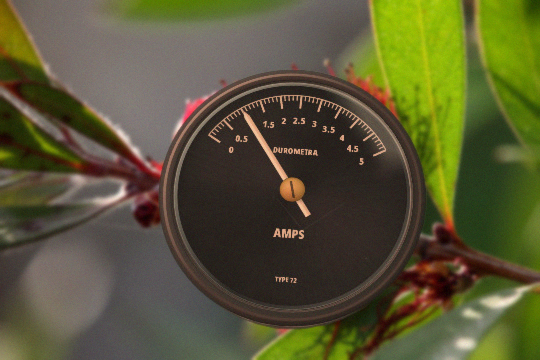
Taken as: 1 A
